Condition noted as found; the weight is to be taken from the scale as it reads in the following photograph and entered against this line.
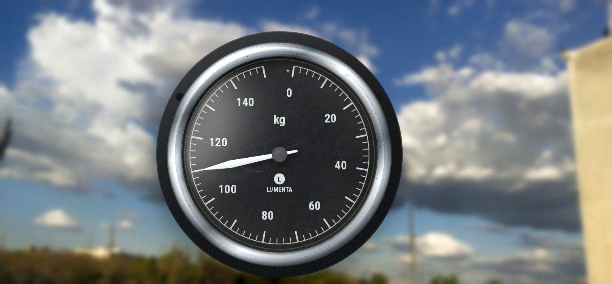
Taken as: 110 kg
